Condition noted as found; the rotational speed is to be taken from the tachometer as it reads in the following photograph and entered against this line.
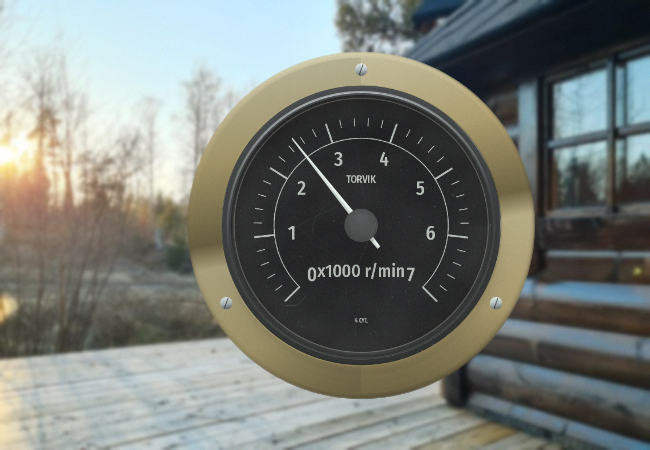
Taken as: 2500 rpm
